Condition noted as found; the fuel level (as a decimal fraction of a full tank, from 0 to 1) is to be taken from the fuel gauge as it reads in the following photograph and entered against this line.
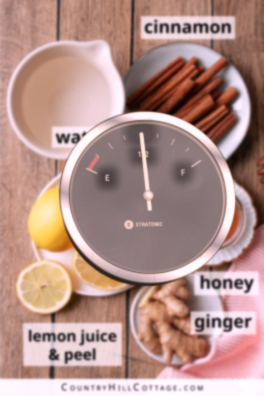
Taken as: 0.5
